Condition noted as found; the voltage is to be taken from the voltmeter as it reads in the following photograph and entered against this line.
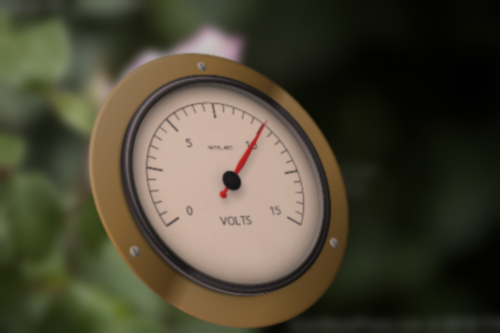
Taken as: 10 V
